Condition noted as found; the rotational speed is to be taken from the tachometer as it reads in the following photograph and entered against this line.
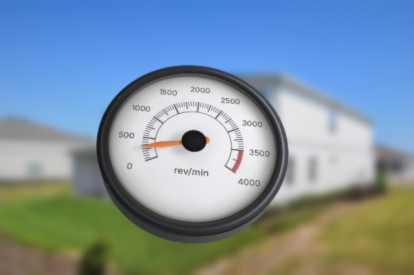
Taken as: 250 rpm
